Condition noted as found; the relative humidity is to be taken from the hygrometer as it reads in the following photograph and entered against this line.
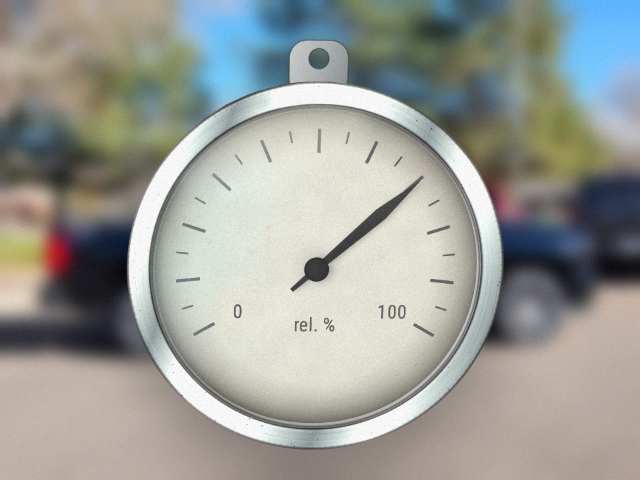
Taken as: 70 %
